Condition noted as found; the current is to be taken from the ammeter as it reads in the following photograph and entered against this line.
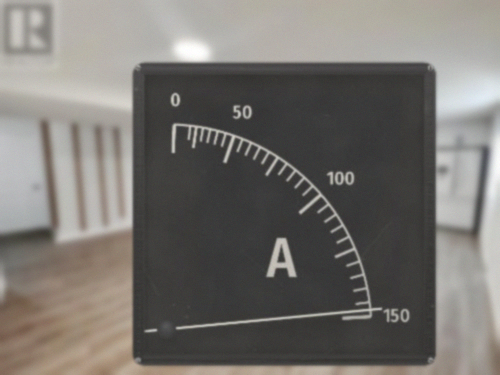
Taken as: 147.5 A
